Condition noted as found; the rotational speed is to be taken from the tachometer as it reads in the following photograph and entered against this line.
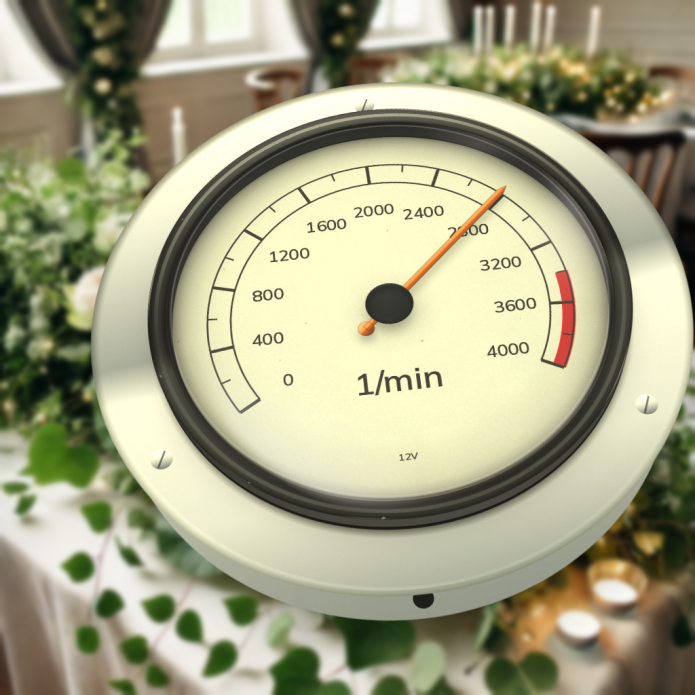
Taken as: 2800 rpm
